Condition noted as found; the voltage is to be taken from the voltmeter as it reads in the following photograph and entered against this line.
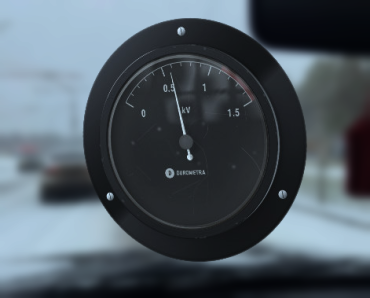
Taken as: 0.6 kV
